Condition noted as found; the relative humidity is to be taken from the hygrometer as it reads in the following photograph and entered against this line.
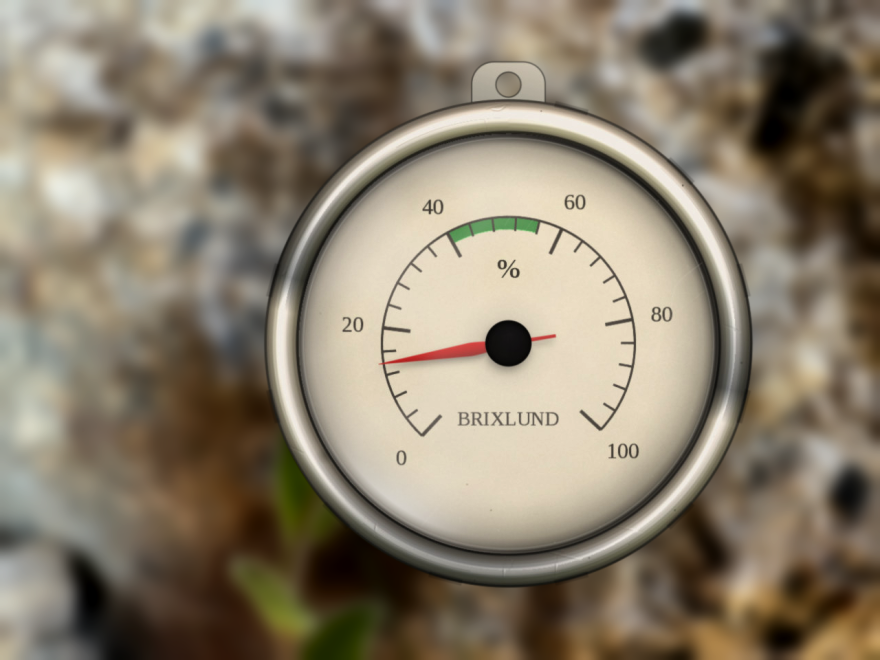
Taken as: 14 %
